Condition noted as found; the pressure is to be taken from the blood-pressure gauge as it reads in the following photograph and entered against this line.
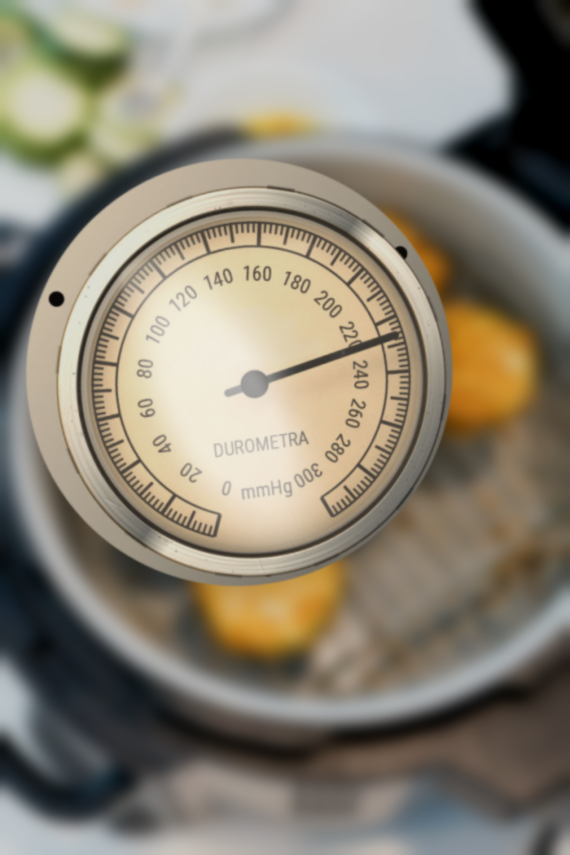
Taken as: 226 mmHg
